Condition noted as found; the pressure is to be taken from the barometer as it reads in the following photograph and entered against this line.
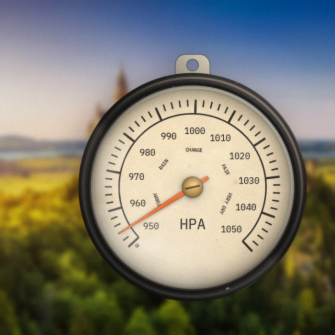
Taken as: 954 hPa
